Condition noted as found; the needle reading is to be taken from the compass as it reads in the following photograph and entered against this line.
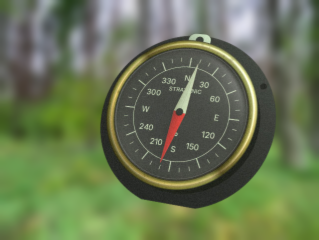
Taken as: 190 °
